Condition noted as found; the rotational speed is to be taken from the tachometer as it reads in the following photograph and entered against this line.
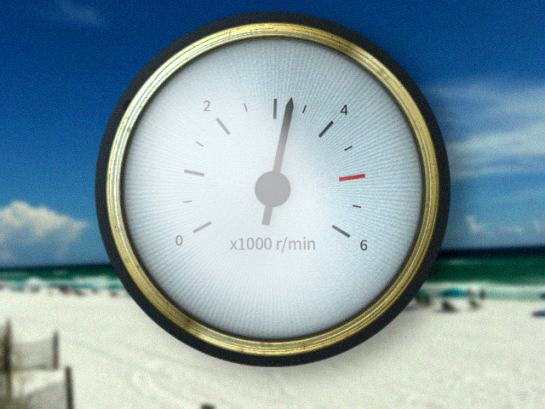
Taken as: 3250 rpm
